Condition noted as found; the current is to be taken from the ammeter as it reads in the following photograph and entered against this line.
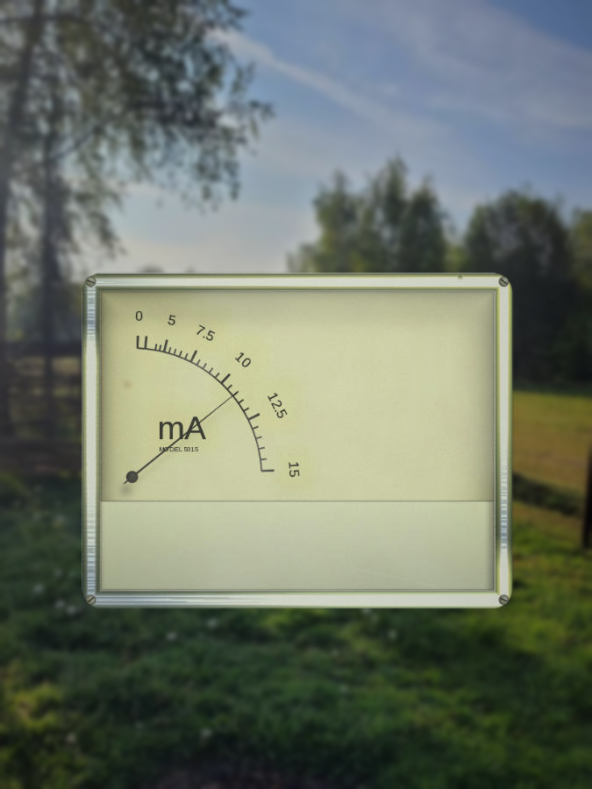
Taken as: 11 mA
